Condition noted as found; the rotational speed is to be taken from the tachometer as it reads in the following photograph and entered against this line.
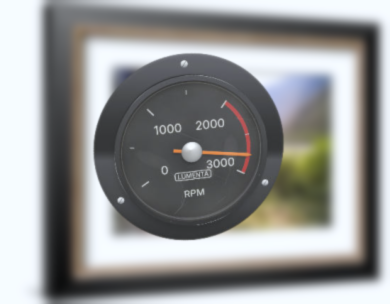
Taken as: 2750 rpm
